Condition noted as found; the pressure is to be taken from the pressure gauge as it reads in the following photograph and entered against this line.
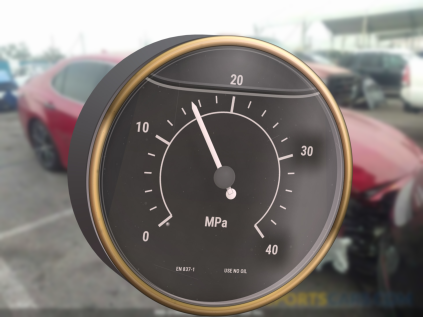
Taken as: 15 MPa
